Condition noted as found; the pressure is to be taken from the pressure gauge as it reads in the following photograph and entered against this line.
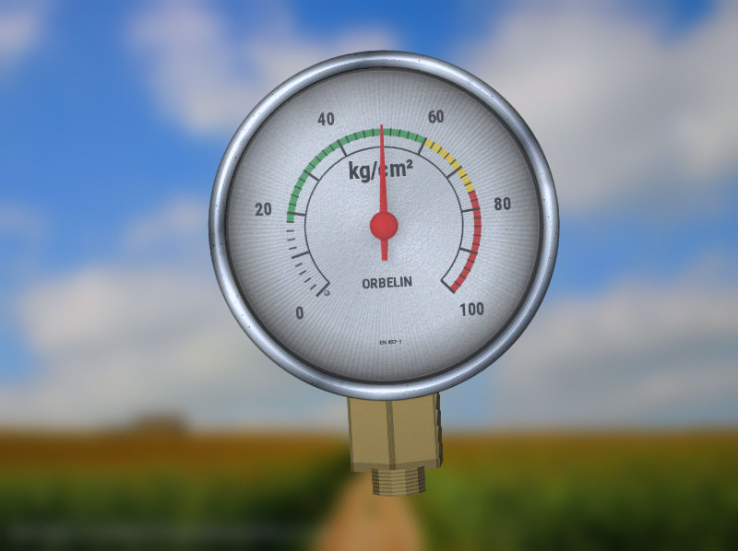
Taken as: 50 kg/cm²
